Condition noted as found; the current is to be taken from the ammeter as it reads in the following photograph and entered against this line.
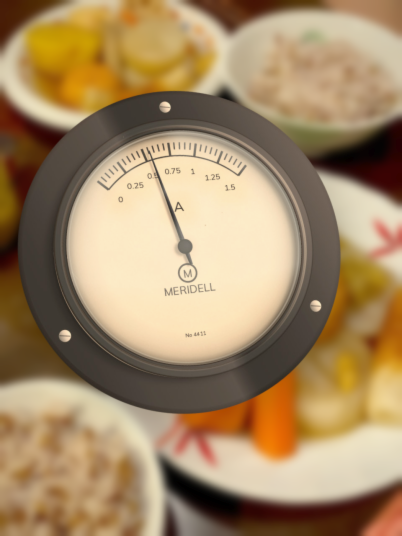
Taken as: 0.55 A
